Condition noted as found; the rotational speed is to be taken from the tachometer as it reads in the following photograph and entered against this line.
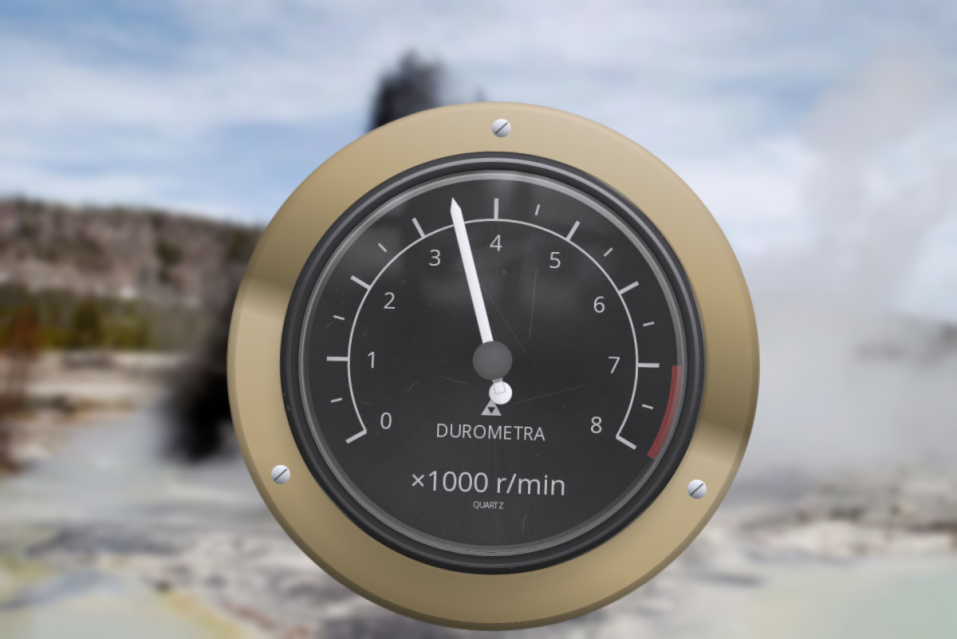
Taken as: 3500 rpm
